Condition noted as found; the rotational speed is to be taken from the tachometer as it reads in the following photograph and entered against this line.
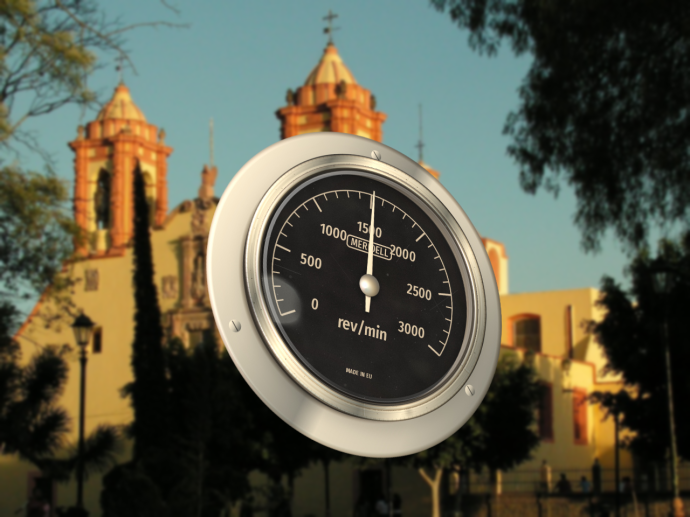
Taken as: 1500 rpm
